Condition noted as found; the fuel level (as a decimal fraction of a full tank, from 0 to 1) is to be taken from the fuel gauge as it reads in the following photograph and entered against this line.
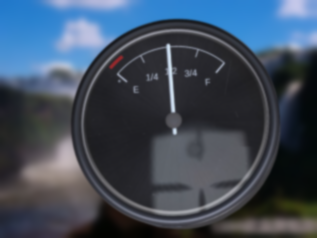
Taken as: 0.5
